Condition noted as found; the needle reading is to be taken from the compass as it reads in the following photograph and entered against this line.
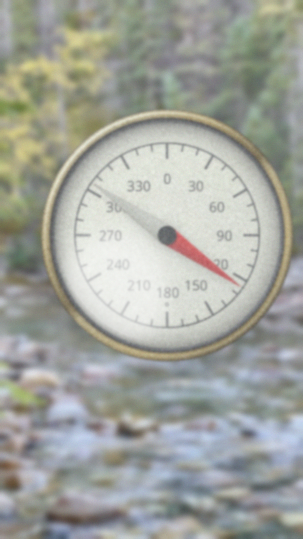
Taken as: 125 °
